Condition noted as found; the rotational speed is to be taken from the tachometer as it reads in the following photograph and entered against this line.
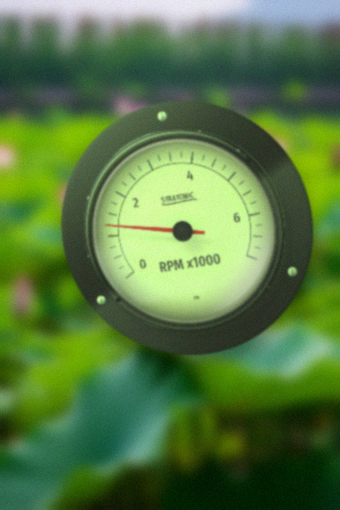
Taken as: 1250 rpm
